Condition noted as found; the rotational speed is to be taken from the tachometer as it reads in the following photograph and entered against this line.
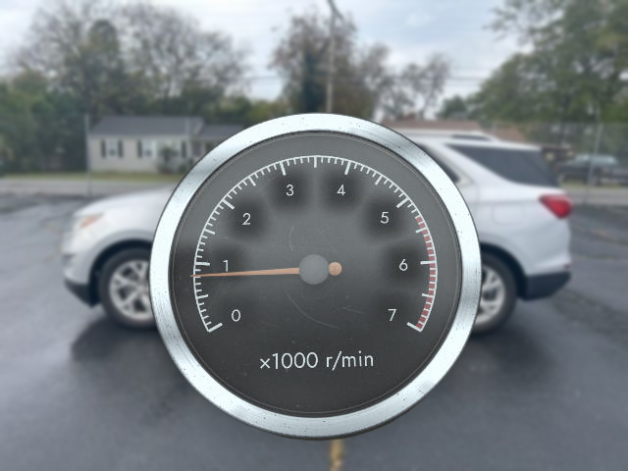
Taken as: 800 rpm
